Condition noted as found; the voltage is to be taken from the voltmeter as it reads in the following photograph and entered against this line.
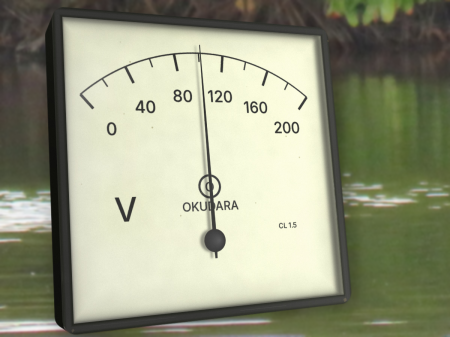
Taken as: 100 V
